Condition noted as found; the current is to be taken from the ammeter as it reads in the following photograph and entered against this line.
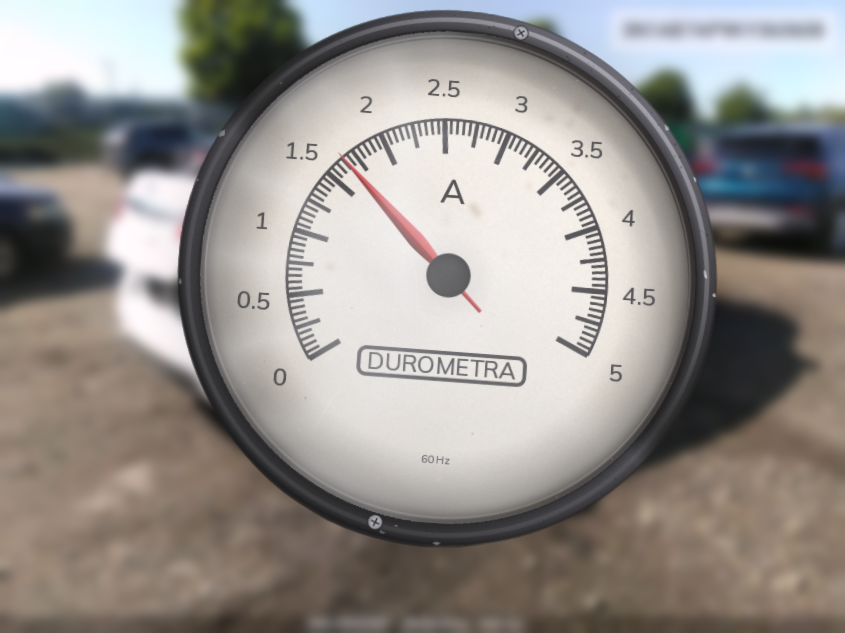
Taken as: 1.65 A
